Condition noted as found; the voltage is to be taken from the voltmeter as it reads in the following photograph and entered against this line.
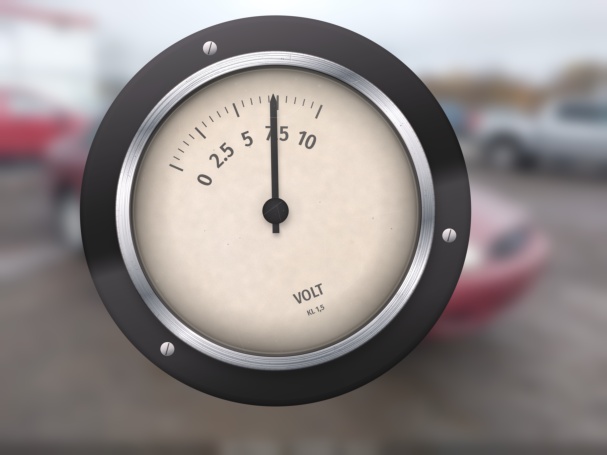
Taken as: 7.25 V
